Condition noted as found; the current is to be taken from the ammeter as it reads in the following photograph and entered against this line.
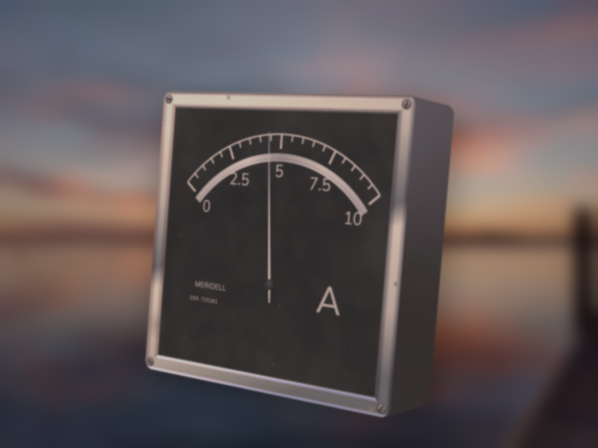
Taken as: 4.5 A
